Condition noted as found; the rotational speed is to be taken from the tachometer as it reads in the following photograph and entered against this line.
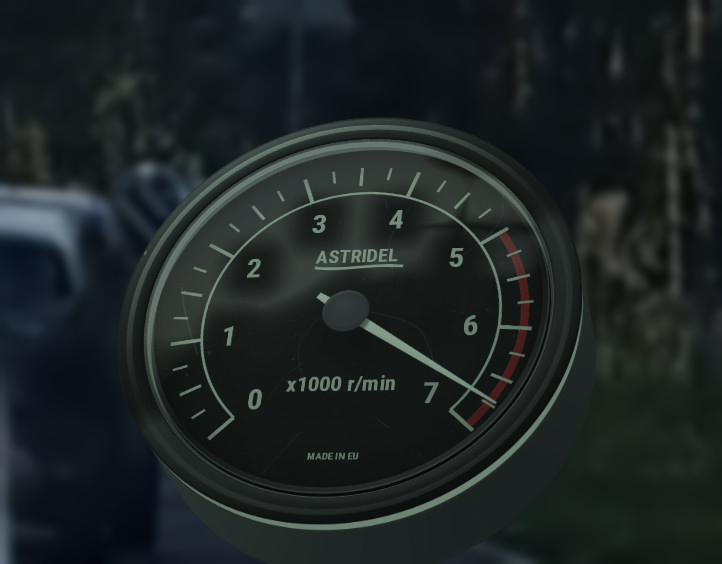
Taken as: 6750 rpm
